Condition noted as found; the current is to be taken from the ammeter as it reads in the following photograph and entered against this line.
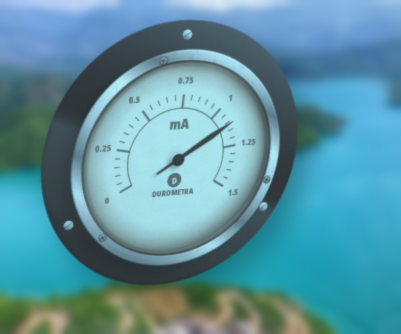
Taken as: 1.1 mA
